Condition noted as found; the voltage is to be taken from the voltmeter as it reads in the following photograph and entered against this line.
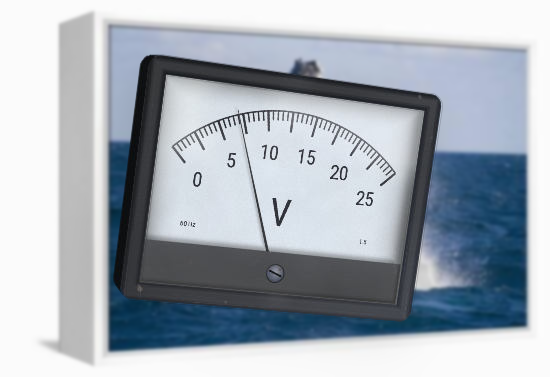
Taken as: 7 V
